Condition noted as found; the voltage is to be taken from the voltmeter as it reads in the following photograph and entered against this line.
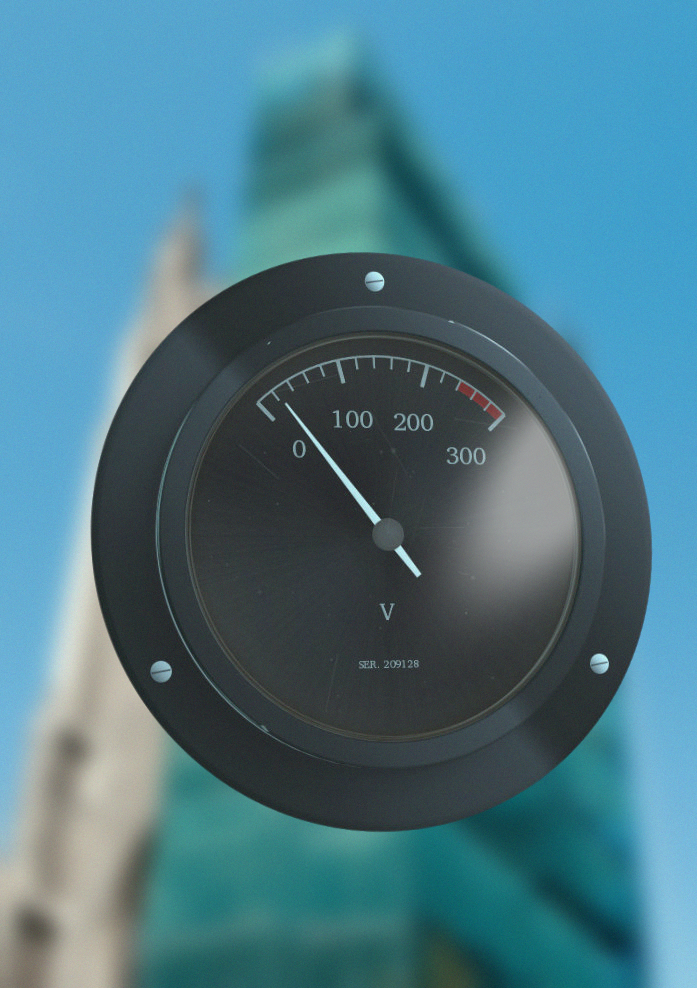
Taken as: 20 V
